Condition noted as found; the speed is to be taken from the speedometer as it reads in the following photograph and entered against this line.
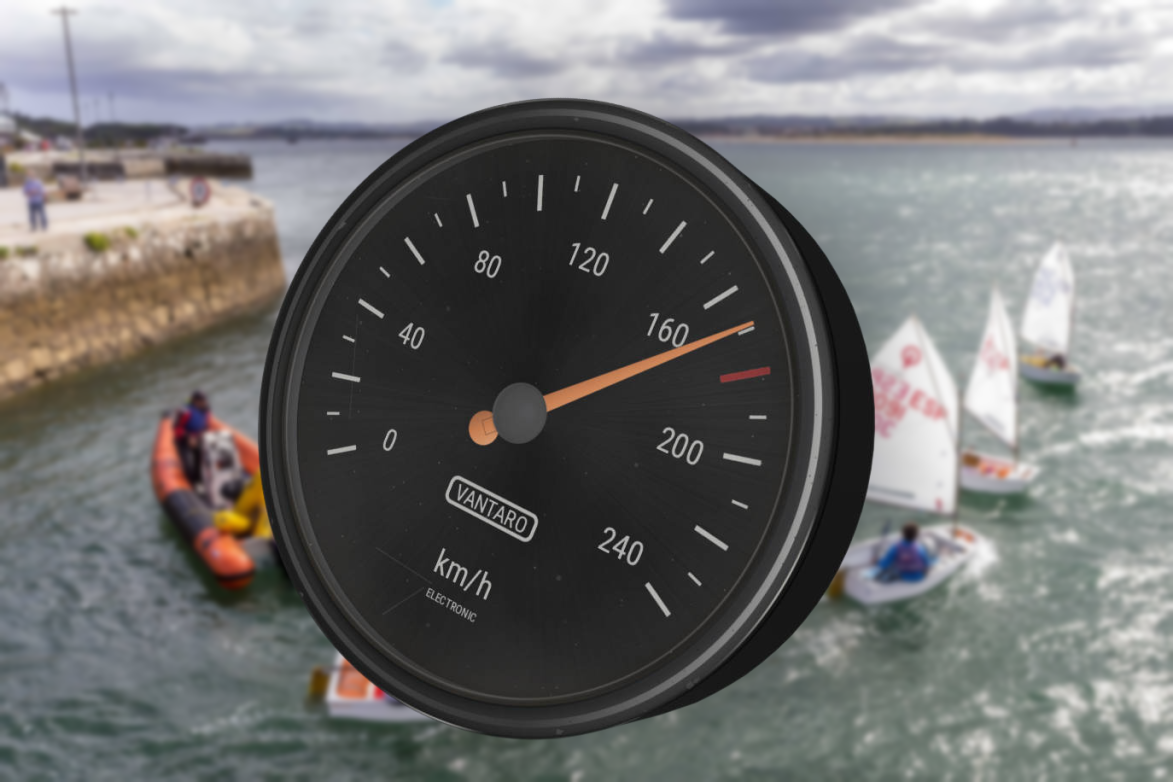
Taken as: 170 km/h
